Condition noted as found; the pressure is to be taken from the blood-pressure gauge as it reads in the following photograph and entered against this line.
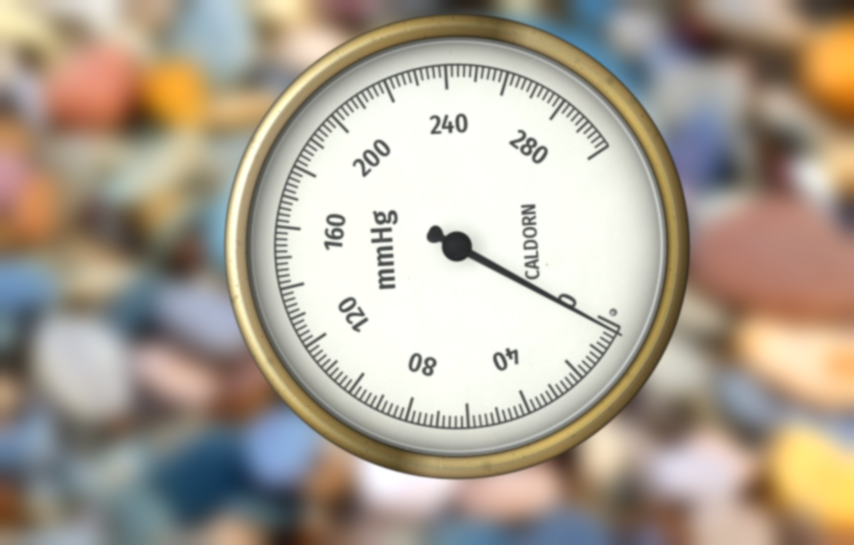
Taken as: 2 mmHg
